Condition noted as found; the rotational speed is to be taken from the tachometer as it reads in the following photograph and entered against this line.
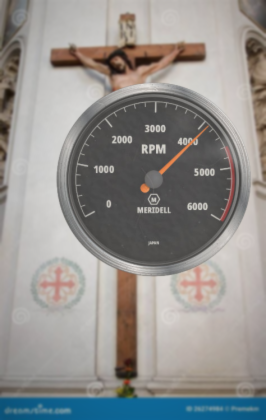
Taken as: 4100 rpm
